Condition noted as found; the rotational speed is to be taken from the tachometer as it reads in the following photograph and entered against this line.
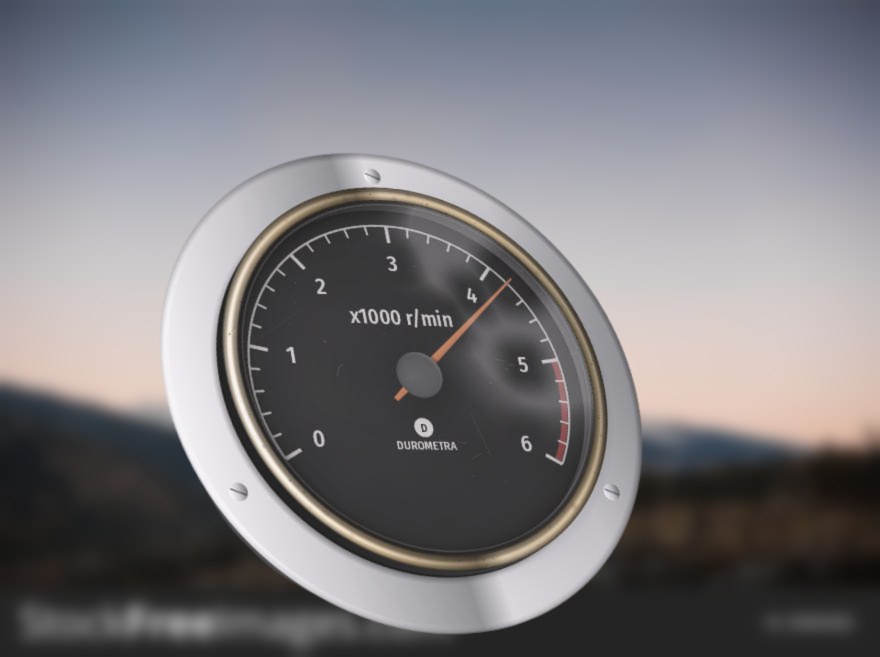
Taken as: 4200 rpm
